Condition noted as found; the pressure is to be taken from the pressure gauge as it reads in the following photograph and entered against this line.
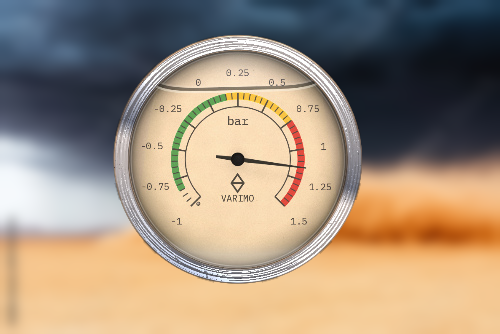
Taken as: 1.15 bar
